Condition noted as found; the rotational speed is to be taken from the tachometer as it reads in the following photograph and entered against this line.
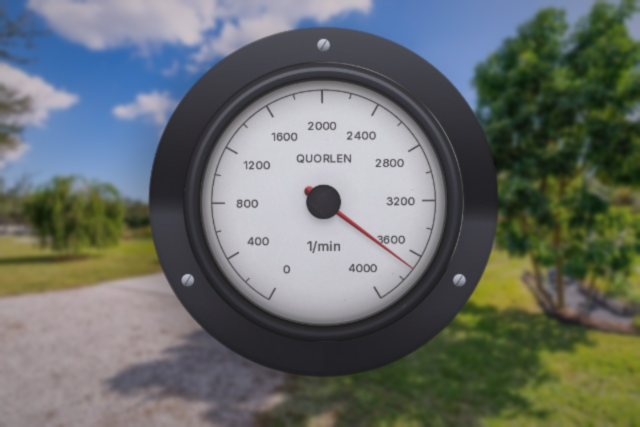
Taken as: 3700 rpm
